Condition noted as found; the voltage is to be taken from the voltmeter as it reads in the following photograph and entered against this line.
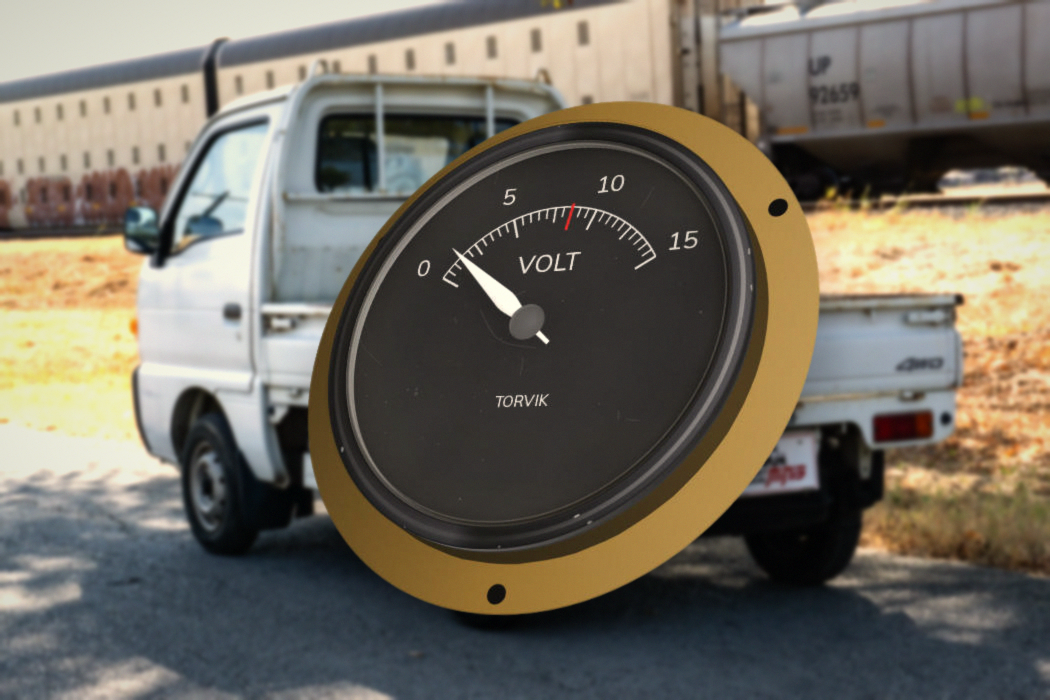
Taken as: 1.5 V
